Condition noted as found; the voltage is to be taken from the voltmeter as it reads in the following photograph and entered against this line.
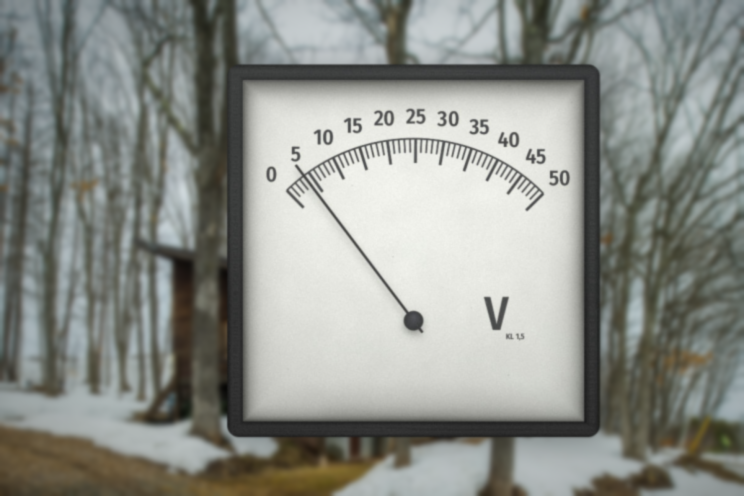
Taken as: 4 V
